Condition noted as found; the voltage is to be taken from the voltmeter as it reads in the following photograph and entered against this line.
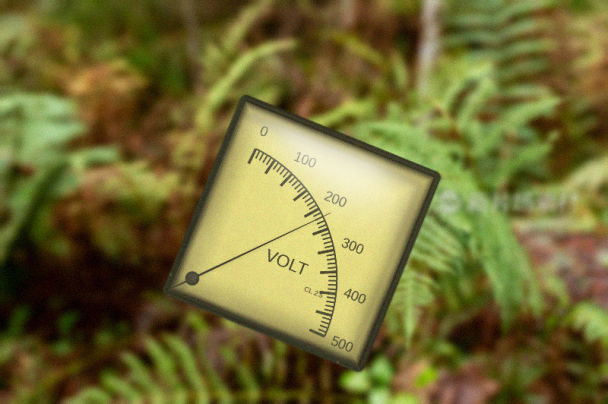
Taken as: 220 V
